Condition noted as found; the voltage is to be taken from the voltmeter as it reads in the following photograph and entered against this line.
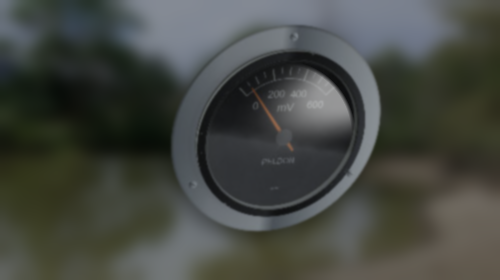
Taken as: 50 mV
